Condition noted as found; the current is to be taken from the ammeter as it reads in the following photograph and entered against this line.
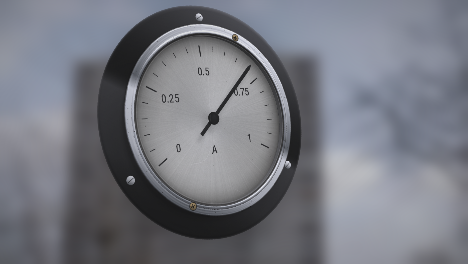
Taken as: 0.7 A
